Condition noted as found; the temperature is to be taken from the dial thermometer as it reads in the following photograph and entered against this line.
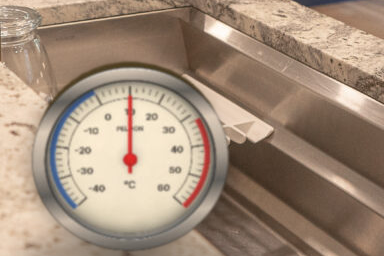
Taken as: 10 °C
